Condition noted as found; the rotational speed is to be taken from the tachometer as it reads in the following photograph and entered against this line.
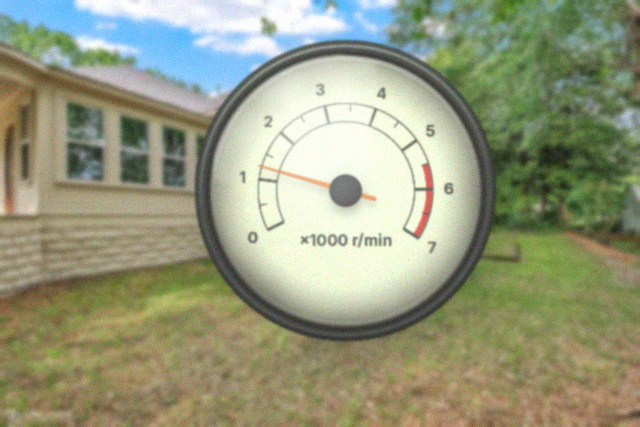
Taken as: 1250 rpm
